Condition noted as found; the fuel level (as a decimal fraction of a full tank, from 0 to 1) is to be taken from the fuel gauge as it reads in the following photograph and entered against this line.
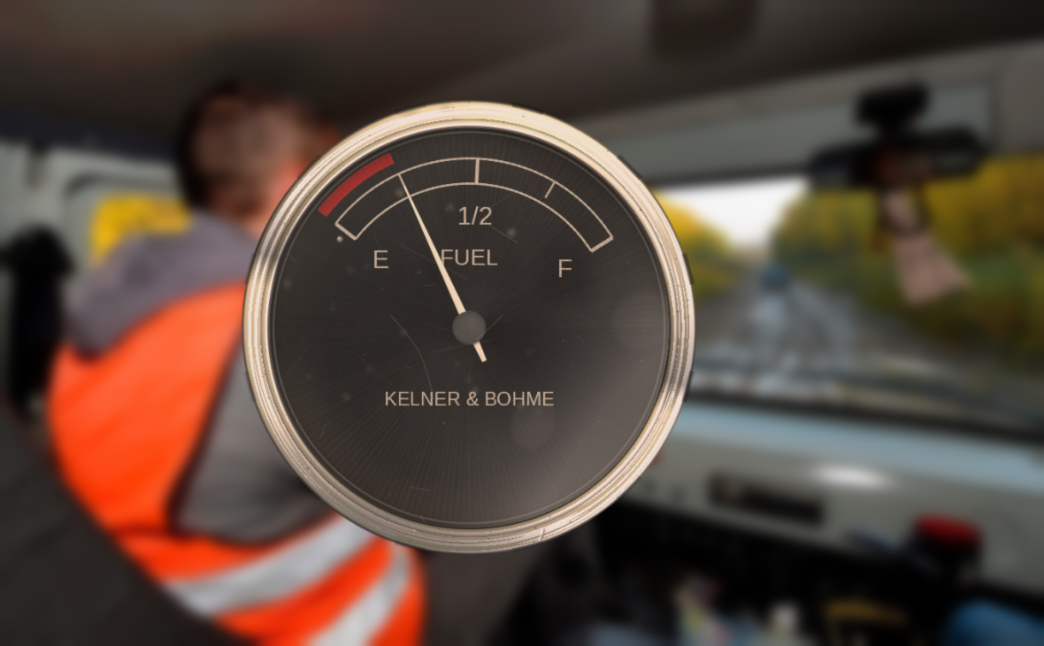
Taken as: 0.25
